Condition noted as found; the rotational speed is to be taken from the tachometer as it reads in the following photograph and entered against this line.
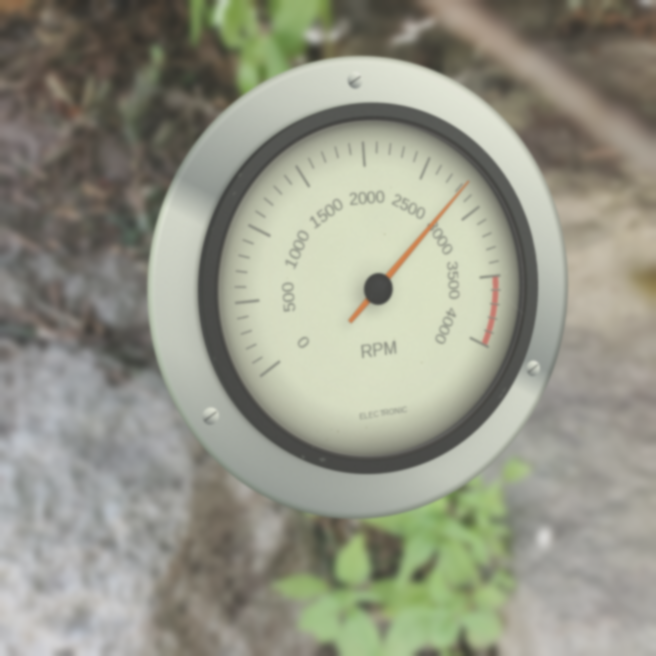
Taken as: 2800 rpm
